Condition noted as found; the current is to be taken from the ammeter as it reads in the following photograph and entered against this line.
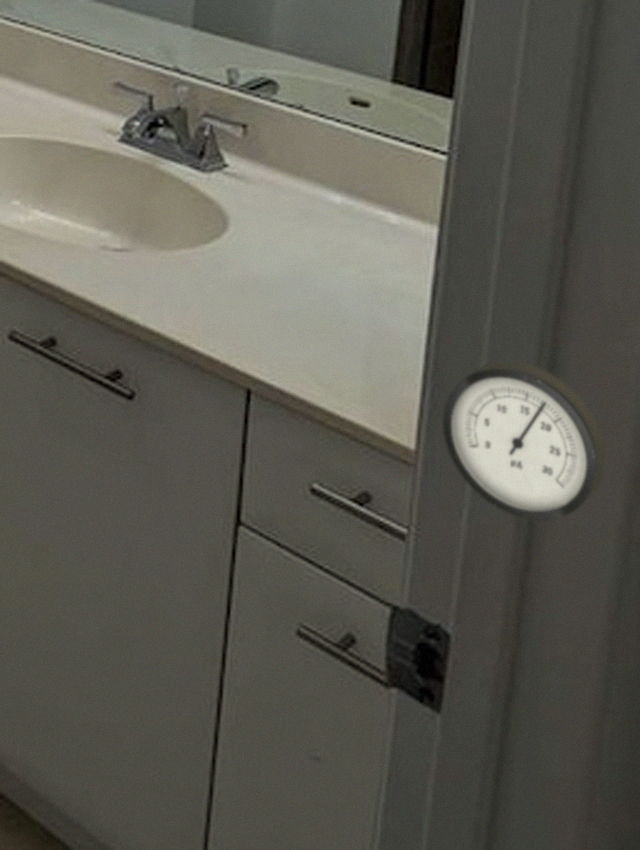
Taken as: 17.5 µA
